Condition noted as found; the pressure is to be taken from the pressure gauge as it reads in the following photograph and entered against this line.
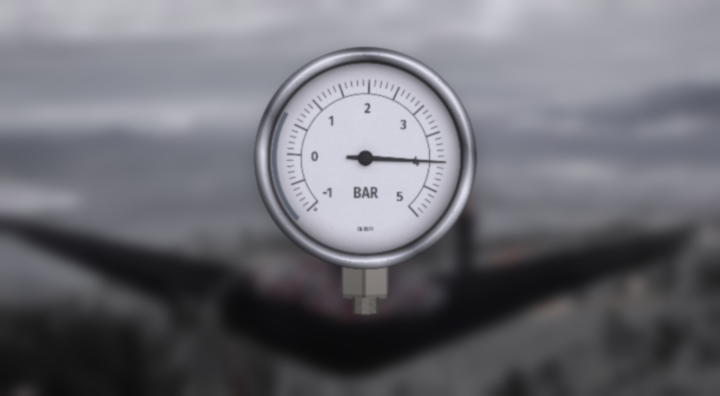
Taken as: 4 bar
